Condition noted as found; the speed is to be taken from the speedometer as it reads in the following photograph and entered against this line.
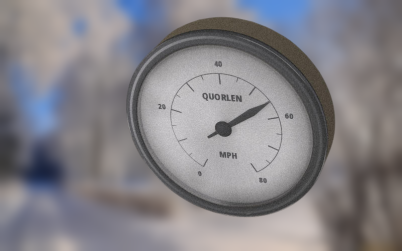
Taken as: 55 mph
